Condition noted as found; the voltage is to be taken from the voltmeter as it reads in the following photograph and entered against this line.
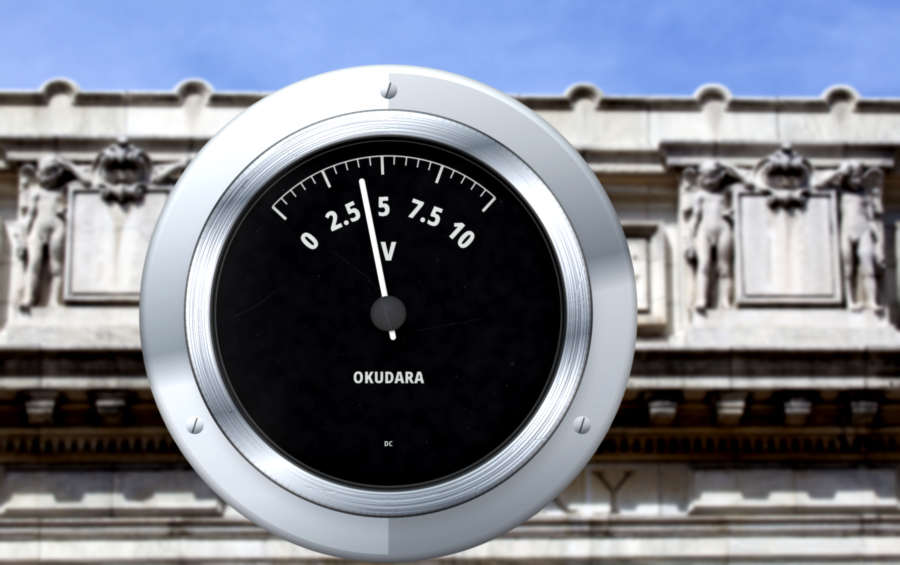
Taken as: 4 V
